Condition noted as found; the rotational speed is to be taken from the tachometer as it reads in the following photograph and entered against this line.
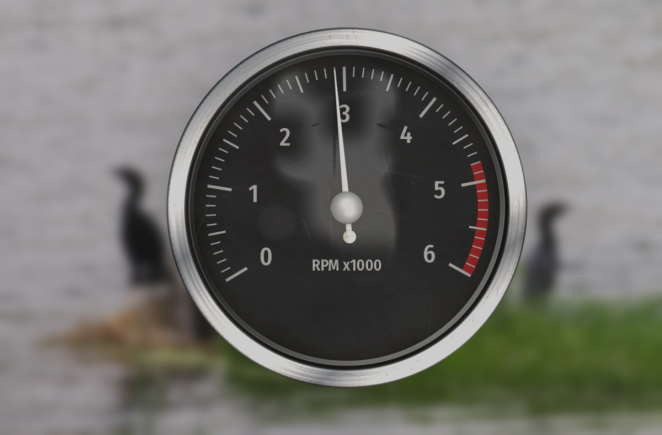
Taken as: 2900 rpm
